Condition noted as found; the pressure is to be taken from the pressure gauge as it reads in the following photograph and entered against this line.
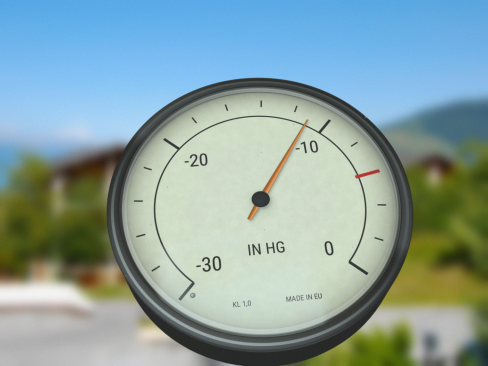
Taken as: -11 inHg
